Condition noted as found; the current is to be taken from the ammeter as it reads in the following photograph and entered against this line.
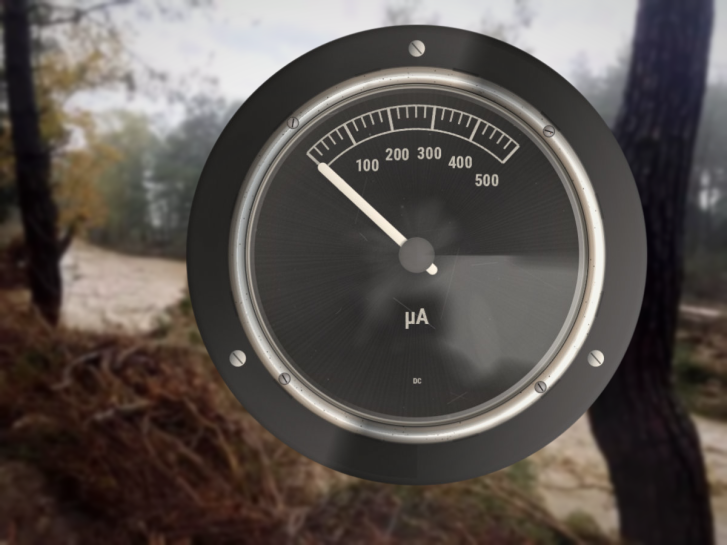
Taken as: 0 µA
